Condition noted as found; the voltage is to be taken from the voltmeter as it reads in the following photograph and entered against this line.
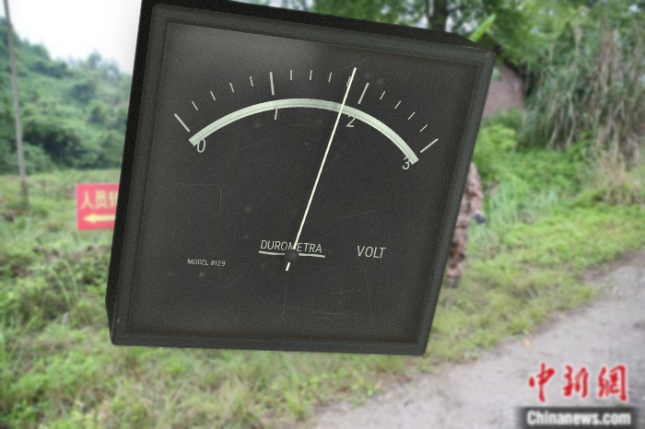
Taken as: 1.8 V
